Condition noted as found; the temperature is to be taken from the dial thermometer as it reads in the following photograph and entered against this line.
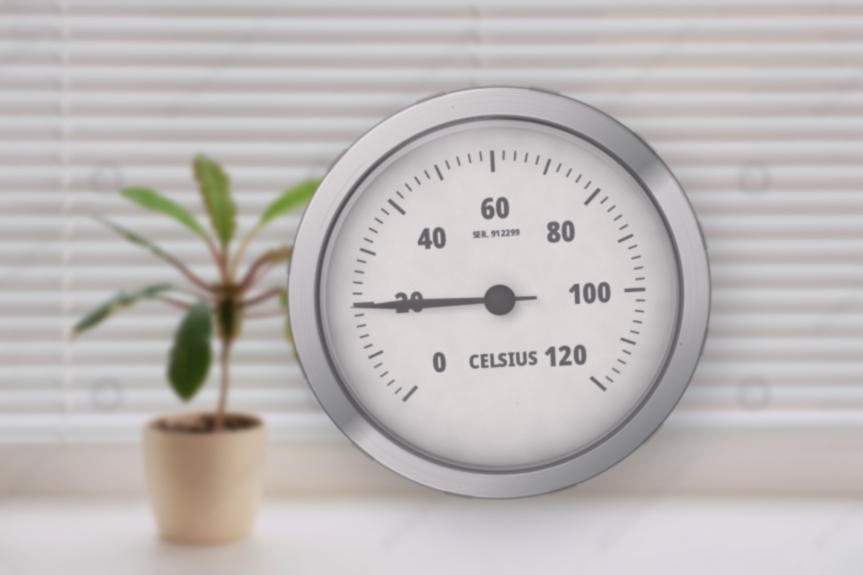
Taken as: 20 °C
